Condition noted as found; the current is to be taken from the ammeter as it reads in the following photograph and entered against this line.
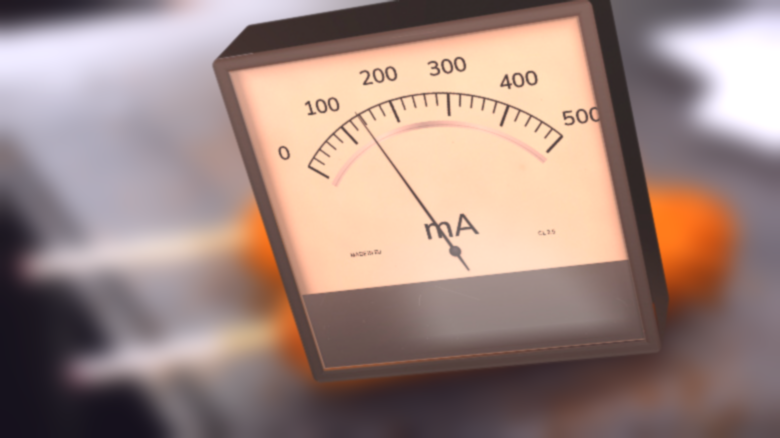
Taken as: 140 mA
